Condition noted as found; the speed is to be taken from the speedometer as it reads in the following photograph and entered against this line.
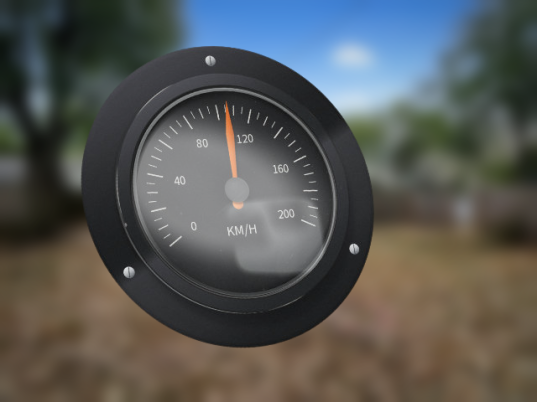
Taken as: 105 km/h
